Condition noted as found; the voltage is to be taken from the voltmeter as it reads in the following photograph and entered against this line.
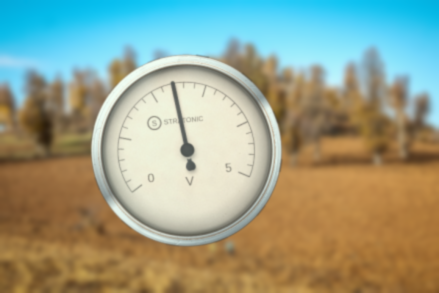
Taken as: 2.4 V
